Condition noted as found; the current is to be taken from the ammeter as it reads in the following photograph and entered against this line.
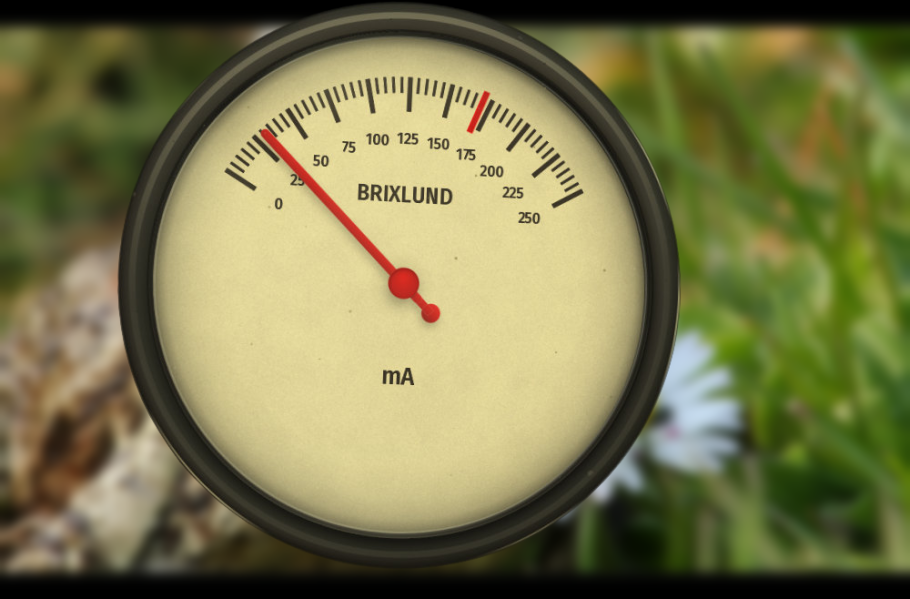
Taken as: 30 mA
